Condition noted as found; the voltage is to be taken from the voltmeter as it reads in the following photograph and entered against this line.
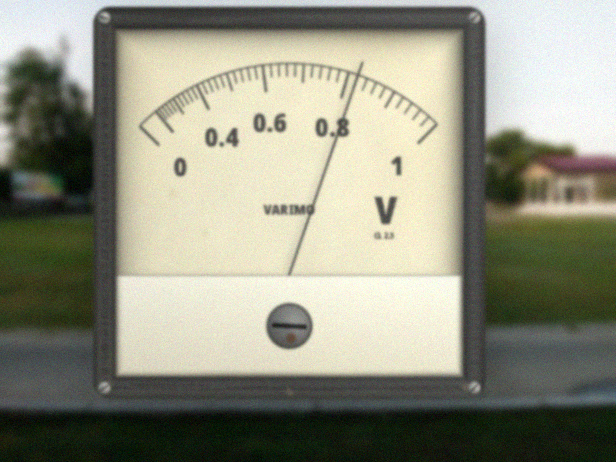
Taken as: 0.82 V
